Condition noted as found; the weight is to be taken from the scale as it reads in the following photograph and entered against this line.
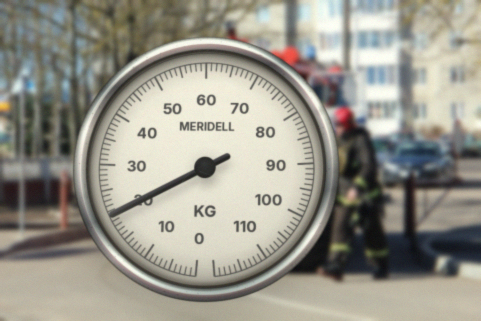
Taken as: 20 kg
